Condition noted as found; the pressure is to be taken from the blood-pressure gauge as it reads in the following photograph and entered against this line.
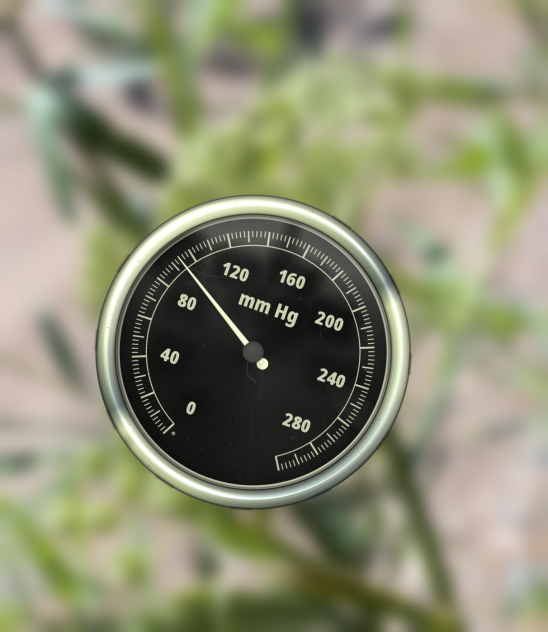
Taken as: 94 mmHg
